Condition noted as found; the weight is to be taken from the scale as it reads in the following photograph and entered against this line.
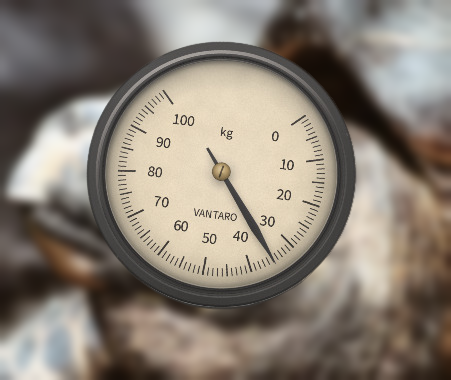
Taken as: 35 kg
